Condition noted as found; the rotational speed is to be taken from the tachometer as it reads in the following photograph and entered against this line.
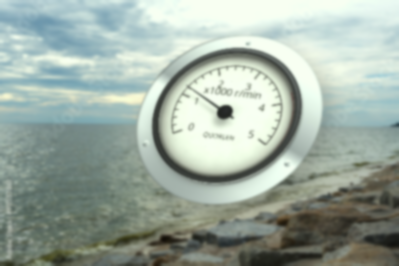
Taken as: 1200 rpm
